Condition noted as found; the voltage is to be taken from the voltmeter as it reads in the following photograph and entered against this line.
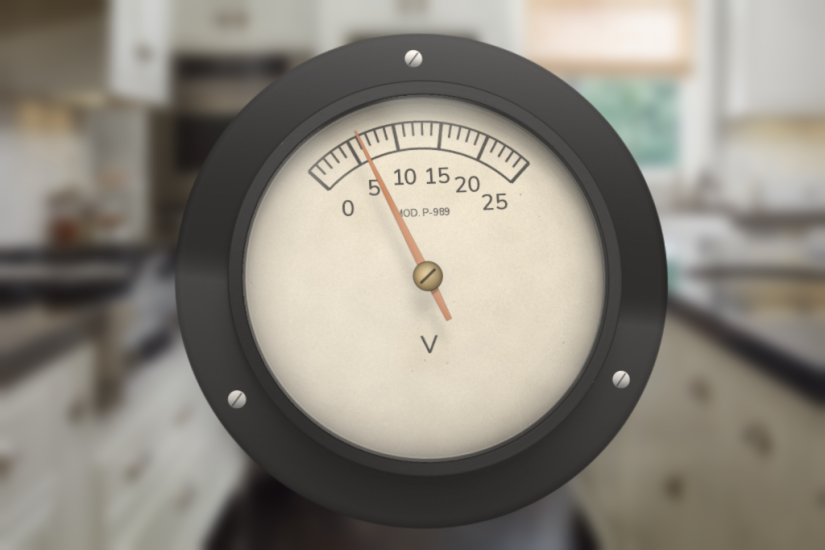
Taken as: 6 V
